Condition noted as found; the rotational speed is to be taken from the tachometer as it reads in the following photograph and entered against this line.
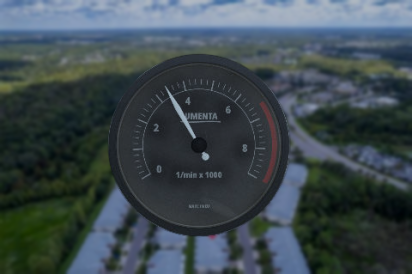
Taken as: 3400 rpm
